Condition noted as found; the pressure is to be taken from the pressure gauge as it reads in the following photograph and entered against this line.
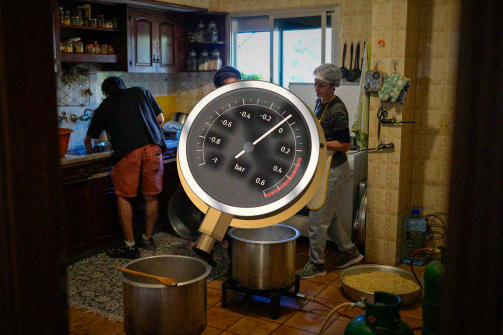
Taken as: -0.05 bar
